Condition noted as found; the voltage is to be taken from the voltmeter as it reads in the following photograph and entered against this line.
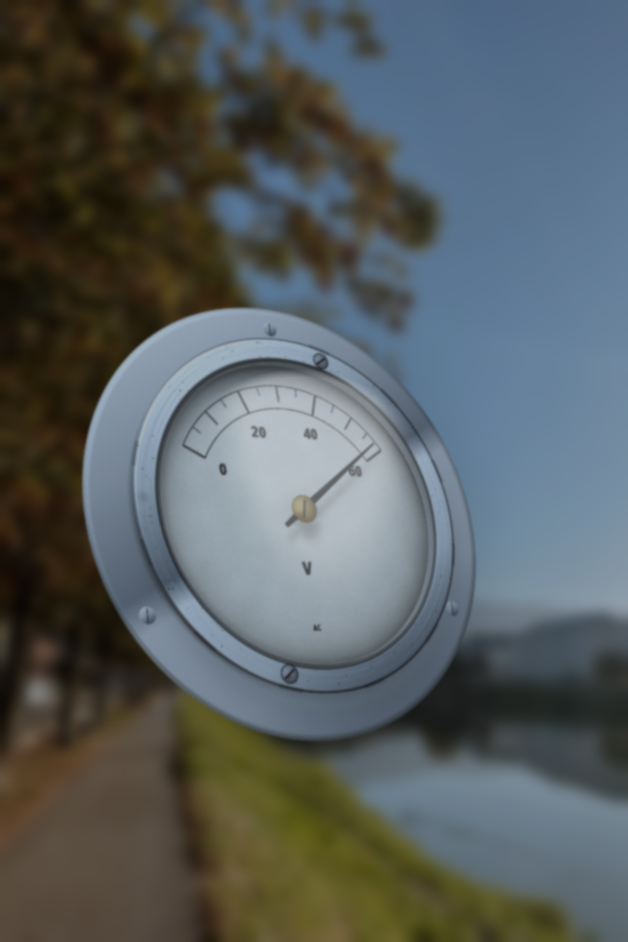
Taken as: 57.5 V
